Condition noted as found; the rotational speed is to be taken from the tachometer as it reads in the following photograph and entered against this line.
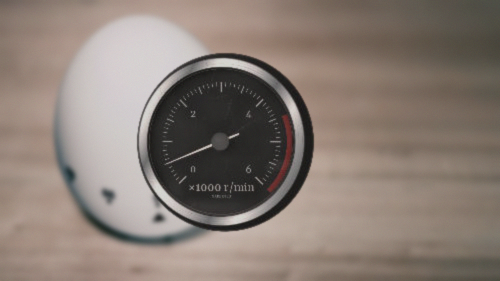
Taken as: 500 rpm
